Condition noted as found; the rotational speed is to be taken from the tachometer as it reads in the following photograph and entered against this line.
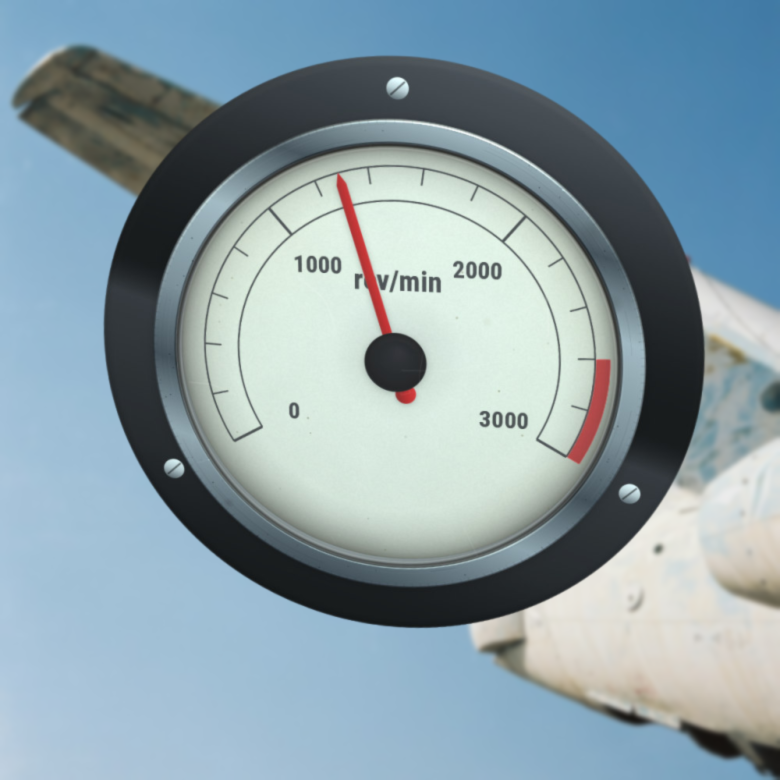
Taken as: 1300 rpm
